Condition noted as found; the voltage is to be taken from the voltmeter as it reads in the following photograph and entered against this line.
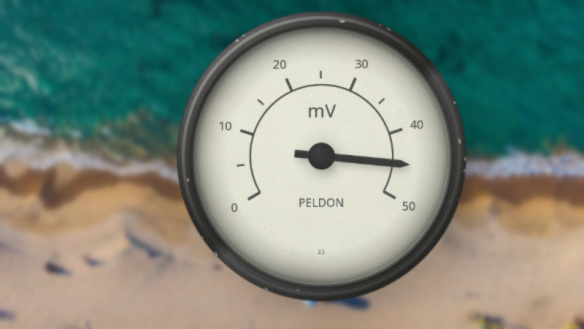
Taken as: 45 mV
